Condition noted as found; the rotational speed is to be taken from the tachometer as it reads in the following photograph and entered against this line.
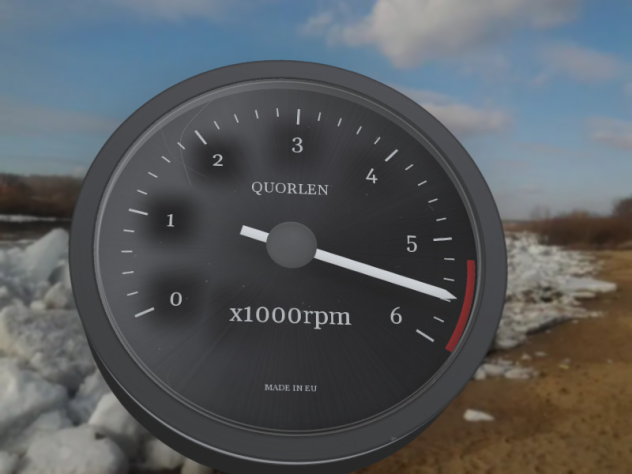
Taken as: 5600 rpm
